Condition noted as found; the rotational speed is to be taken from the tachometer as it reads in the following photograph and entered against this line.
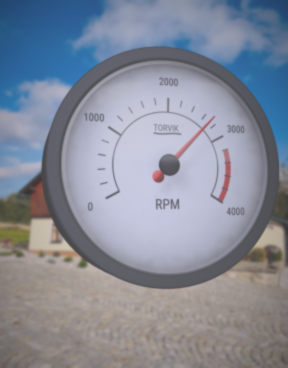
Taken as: 2700 rpm
